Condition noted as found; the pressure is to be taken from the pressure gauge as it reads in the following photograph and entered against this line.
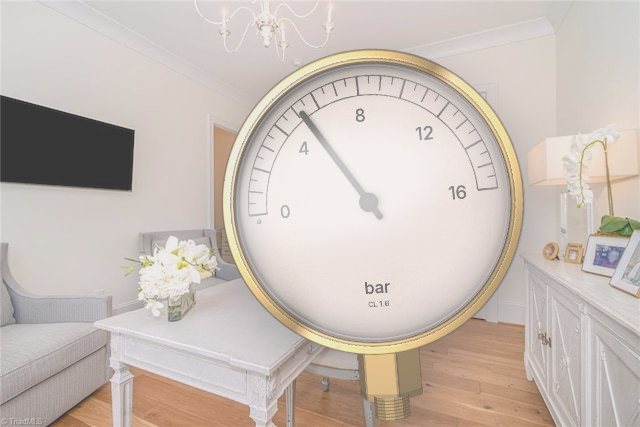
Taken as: 5.25 bar
